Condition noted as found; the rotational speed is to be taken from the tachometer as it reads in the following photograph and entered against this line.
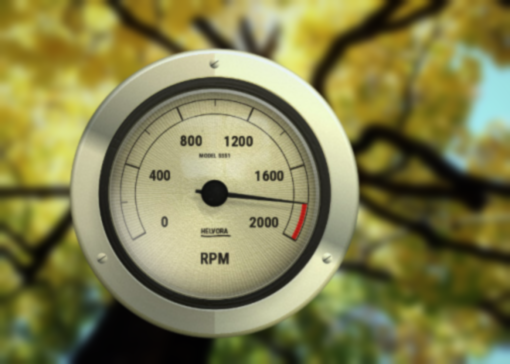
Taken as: 1800 rpm
